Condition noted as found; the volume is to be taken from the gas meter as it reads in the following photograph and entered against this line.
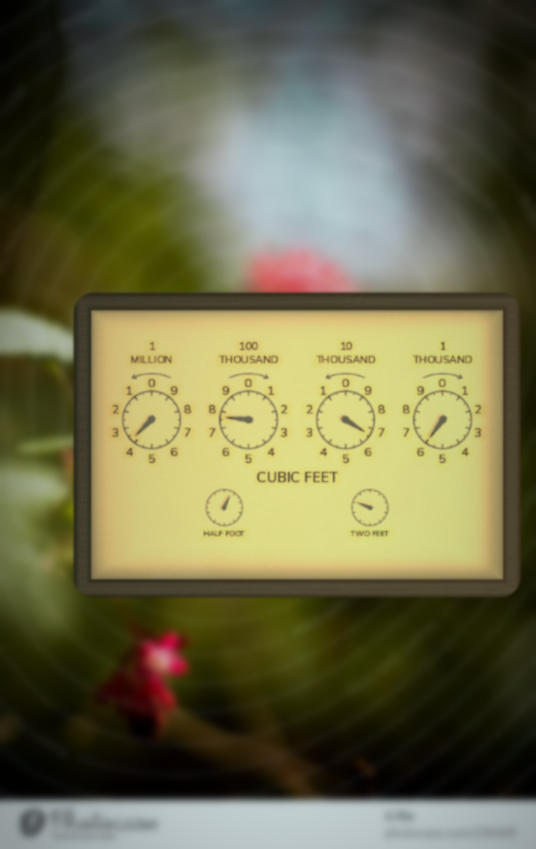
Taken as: 376600 ft³
